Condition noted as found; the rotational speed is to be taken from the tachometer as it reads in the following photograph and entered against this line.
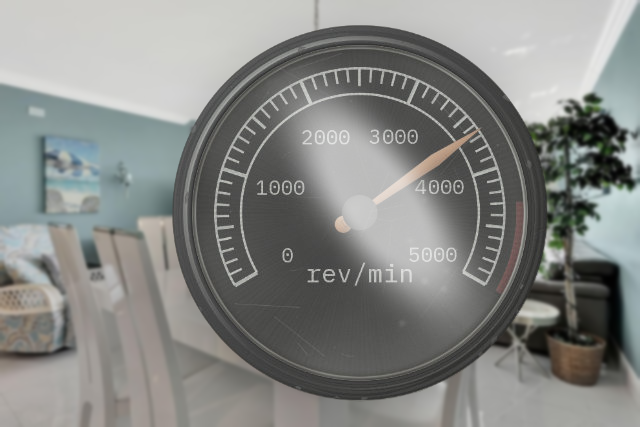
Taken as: 3650 rpm
